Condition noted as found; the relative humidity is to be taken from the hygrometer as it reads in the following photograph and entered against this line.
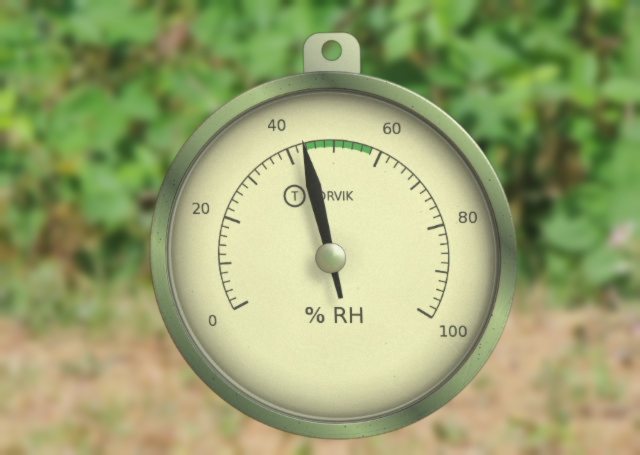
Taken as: 44 %
